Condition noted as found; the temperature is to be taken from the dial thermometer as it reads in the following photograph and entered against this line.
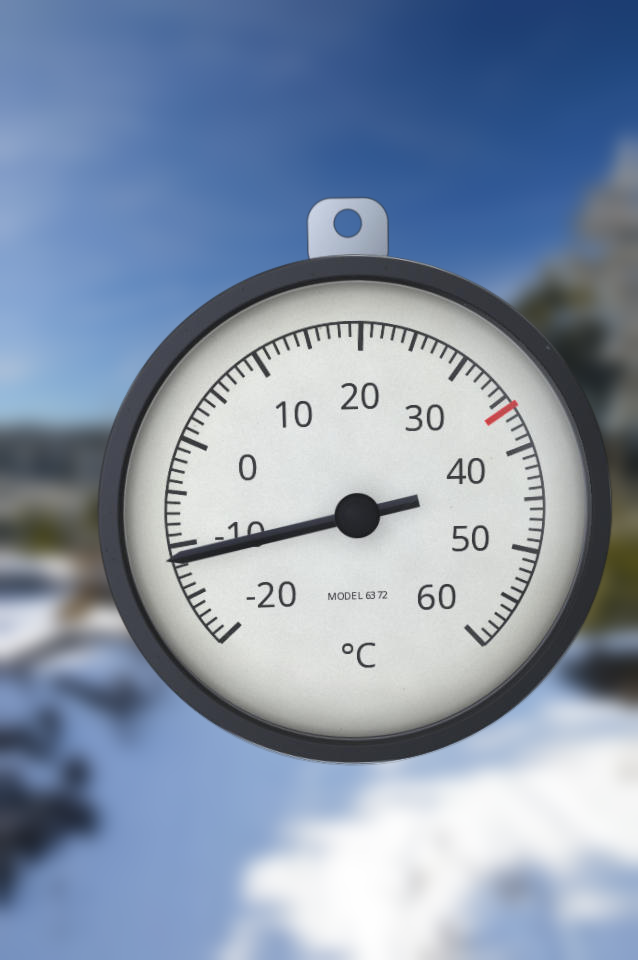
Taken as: -11 °C
